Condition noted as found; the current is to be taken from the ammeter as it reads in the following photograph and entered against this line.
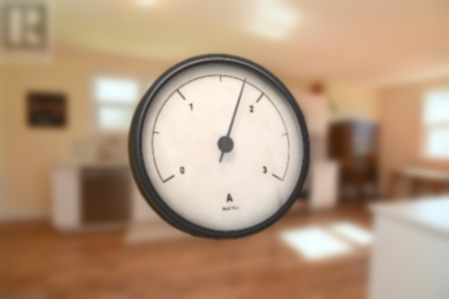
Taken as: 1.75 A
